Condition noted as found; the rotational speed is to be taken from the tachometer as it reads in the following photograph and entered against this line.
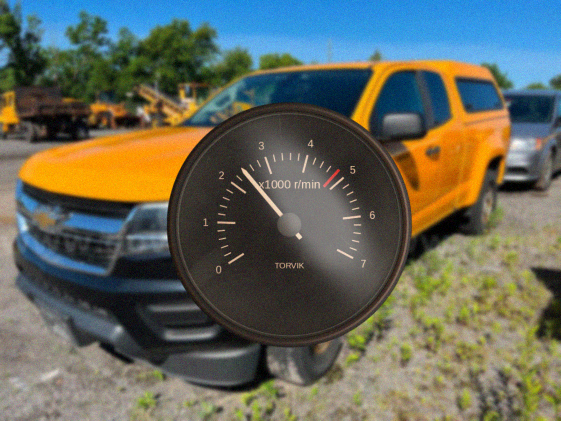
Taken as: 2400 rpm
